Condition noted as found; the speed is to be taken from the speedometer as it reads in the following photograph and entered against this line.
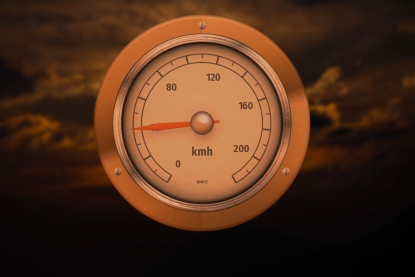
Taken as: 40 km/h
